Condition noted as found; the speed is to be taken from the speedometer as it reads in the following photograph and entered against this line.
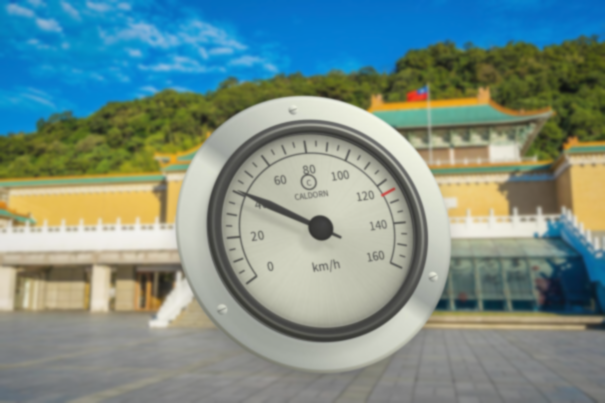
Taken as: 40 km/h
